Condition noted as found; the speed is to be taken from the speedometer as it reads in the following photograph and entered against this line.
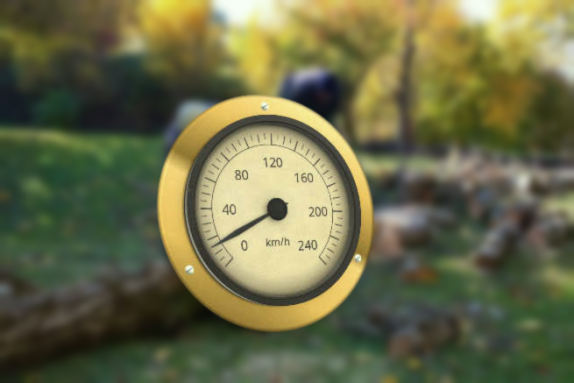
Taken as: 15 km/h
